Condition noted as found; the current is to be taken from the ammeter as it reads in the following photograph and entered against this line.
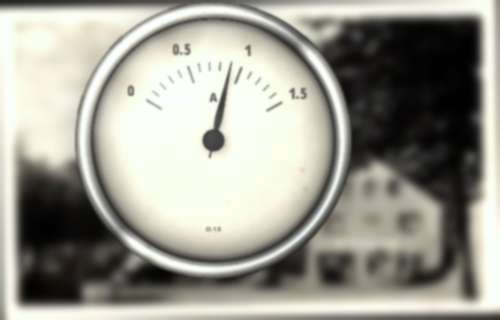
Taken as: 0.9 A
